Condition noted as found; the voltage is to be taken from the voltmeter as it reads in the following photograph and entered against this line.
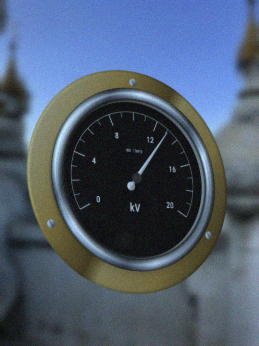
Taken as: 13 kV
